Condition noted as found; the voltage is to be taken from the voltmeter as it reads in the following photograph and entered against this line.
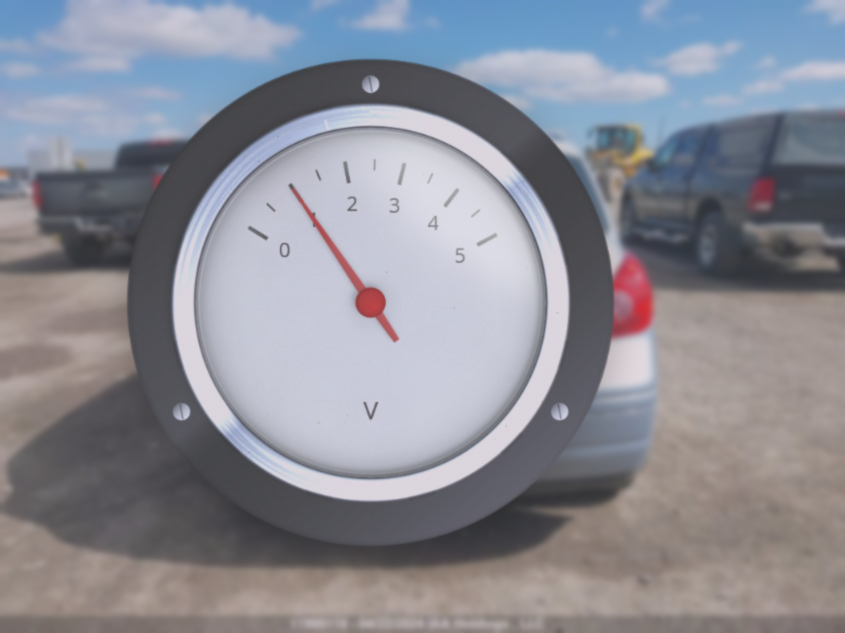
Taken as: 1 V
